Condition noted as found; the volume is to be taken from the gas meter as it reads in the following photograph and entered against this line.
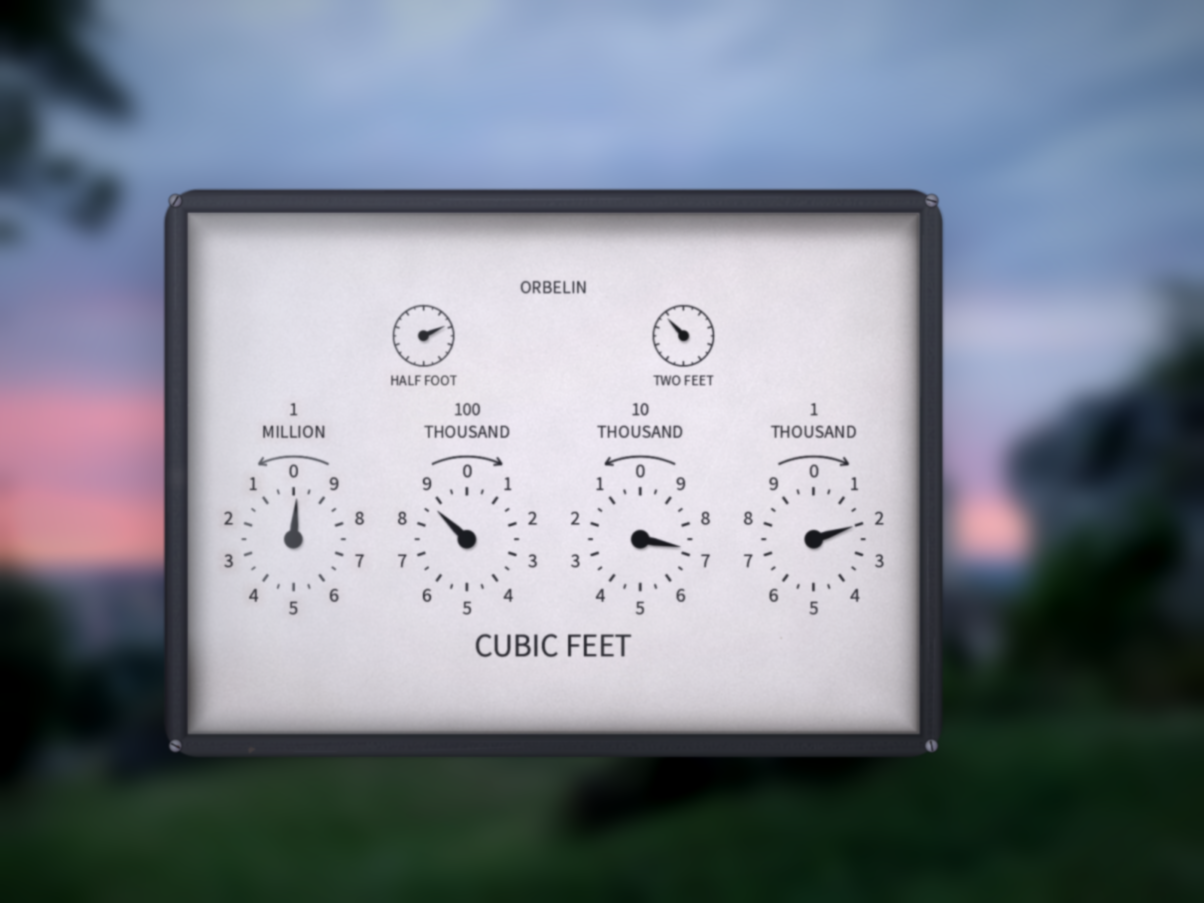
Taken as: 987200 ft³
